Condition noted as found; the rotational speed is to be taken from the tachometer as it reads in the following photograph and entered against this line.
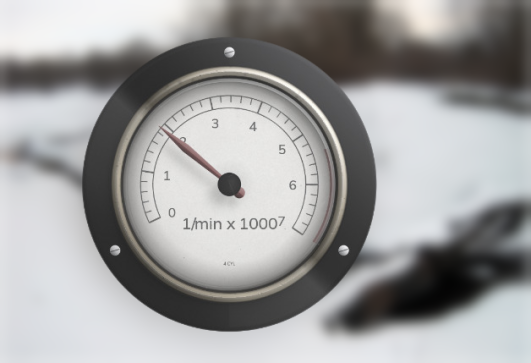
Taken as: 1900 rpm
